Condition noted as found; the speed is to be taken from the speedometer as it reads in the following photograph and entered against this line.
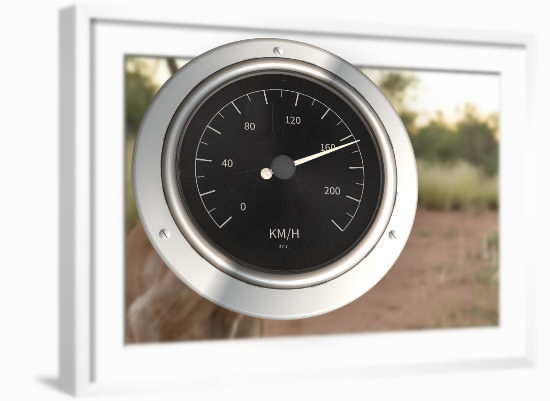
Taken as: 165 km/h
